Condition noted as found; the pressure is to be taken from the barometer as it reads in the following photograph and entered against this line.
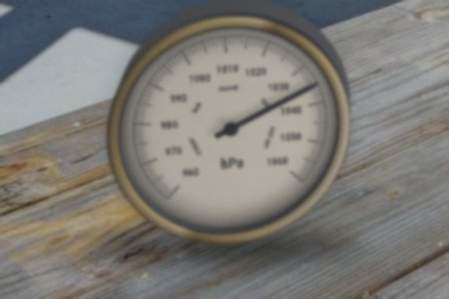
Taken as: 1035 hPa
